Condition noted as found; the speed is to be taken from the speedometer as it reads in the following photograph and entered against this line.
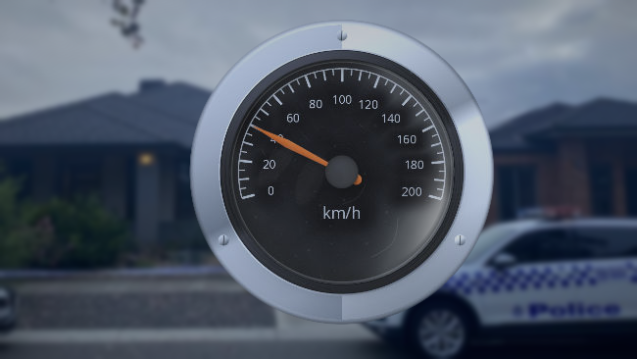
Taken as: 40 km/h
